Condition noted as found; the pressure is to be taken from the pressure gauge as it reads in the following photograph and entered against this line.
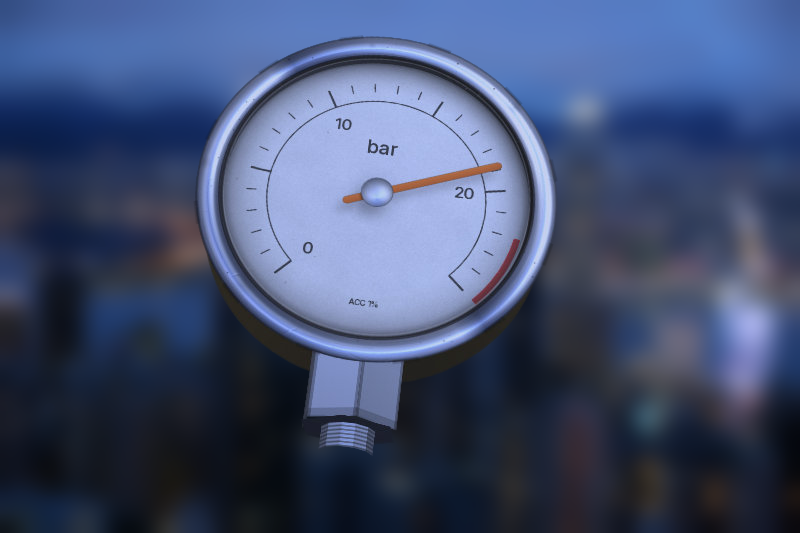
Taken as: 19 bar
